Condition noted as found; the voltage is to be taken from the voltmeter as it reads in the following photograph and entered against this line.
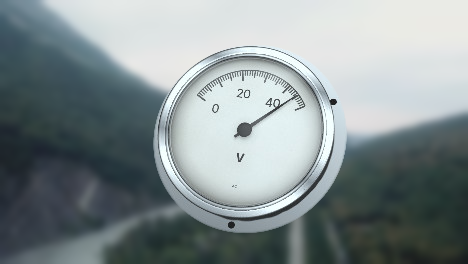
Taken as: 45 V
